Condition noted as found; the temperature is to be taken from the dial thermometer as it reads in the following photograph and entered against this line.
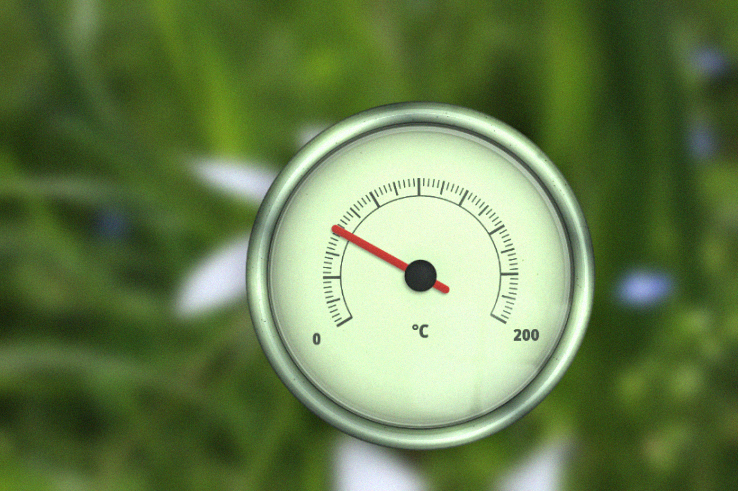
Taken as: 50 °C
